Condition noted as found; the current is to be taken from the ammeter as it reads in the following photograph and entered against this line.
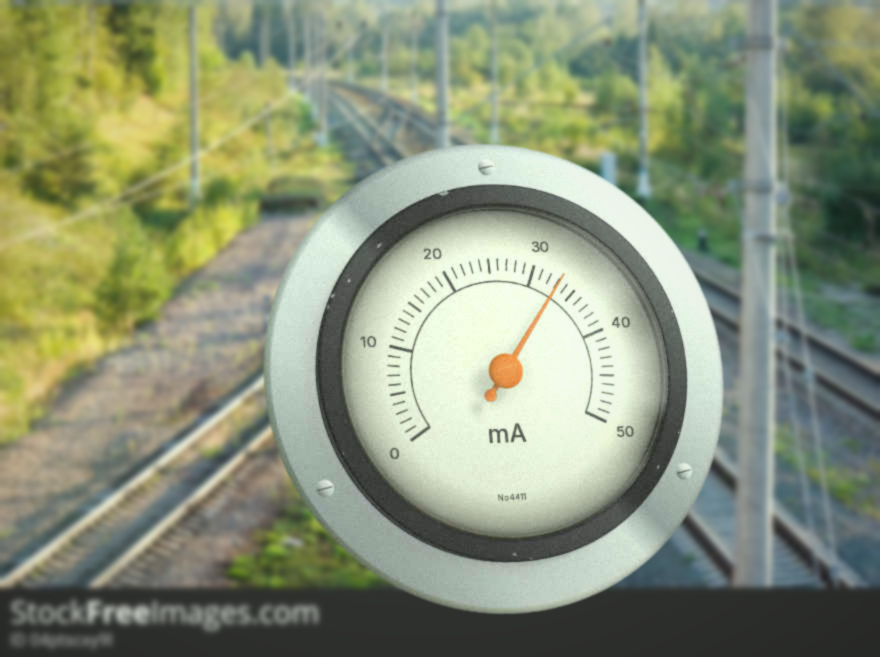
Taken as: 33 mA
